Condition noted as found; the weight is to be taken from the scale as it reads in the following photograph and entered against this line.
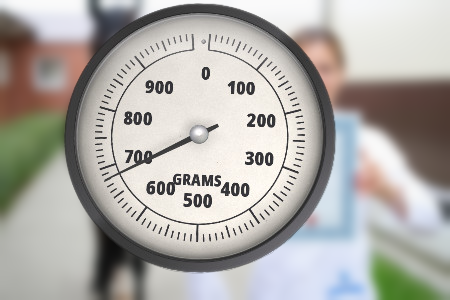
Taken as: 680 g
